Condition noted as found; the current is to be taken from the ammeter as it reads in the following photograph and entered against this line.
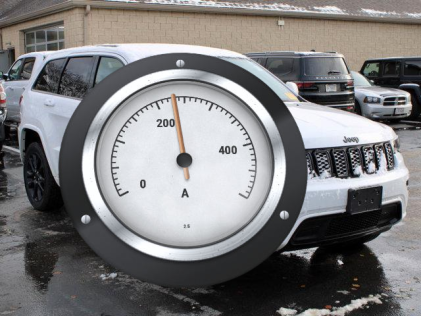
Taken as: 230 A
